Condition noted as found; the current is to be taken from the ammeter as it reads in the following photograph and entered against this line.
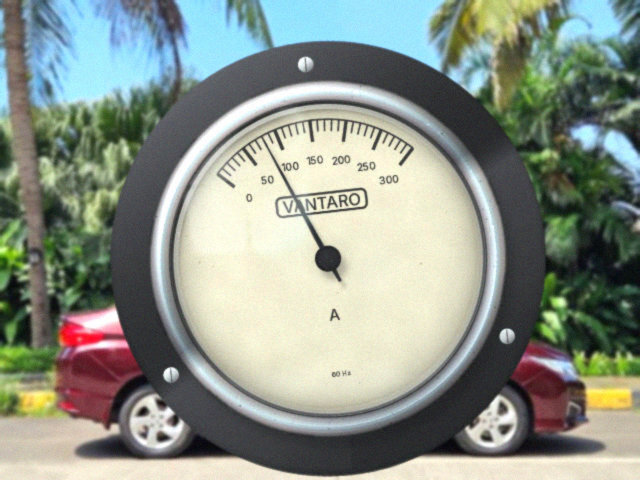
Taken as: 80 A
